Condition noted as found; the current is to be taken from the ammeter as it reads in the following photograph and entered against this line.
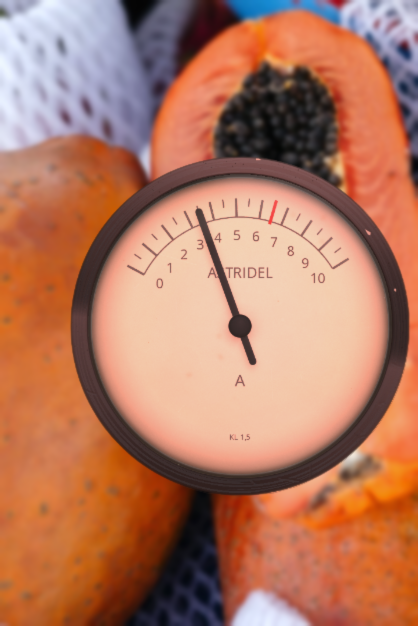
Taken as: 3.5 A
